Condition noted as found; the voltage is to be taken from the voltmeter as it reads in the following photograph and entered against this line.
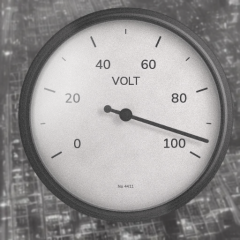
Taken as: 95 V
